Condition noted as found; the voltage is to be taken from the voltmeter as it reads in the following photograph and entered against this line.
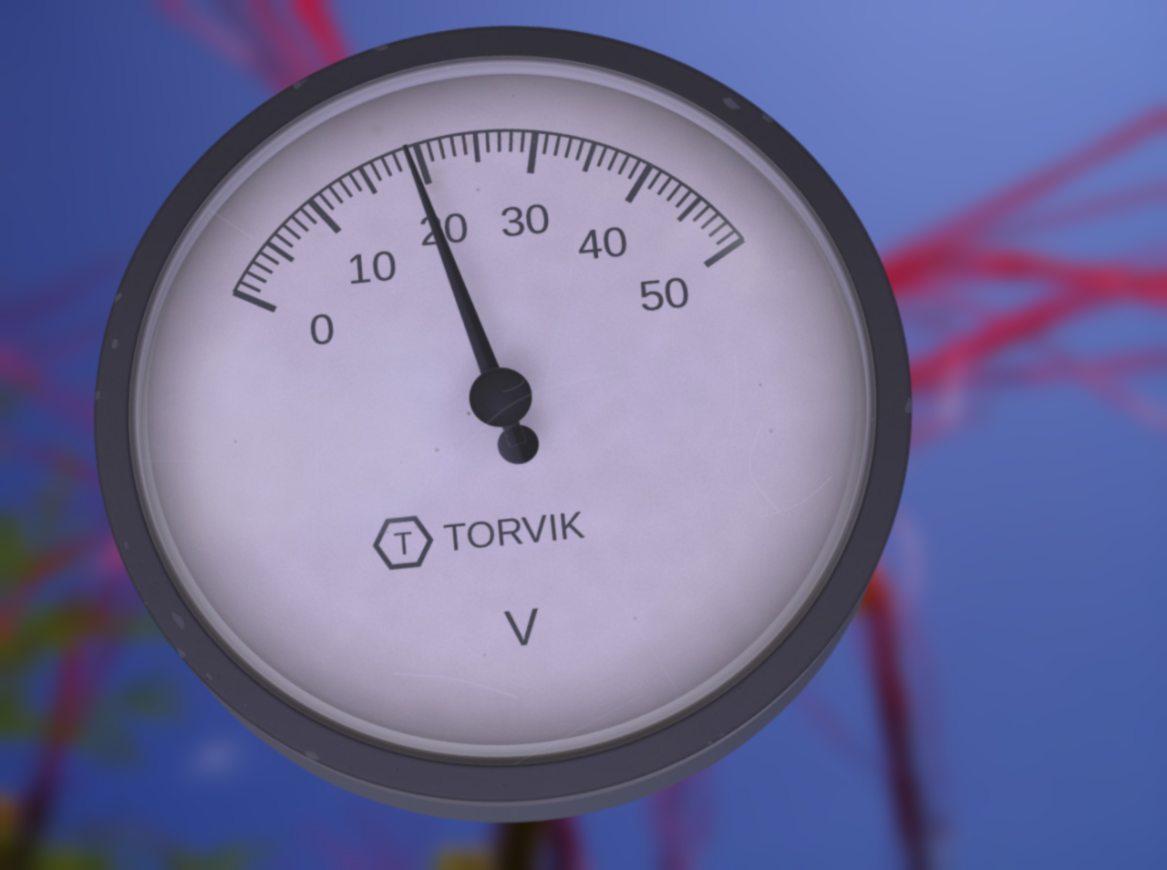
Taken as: 19 V
